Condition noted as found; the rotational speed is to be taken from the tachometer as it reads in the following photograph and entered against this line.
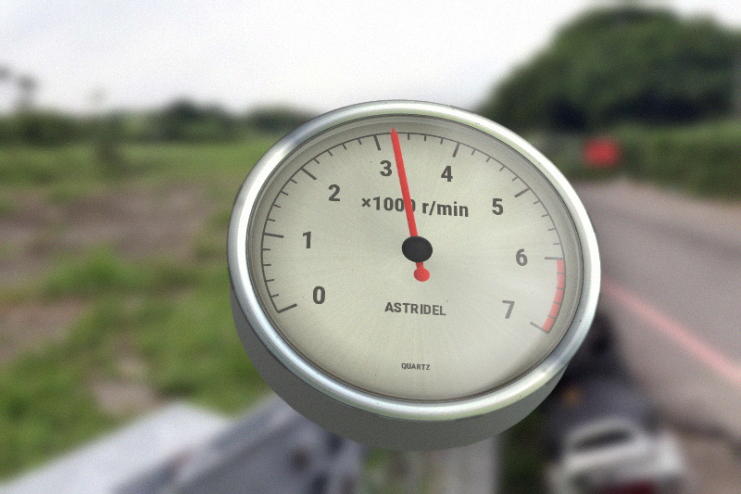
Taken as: 3200 rpm
